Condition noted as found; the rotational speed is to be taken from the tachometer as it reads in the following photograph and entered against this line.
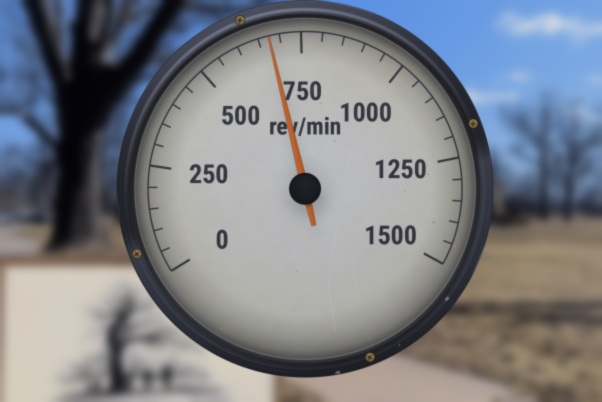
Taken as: 675 rpm
